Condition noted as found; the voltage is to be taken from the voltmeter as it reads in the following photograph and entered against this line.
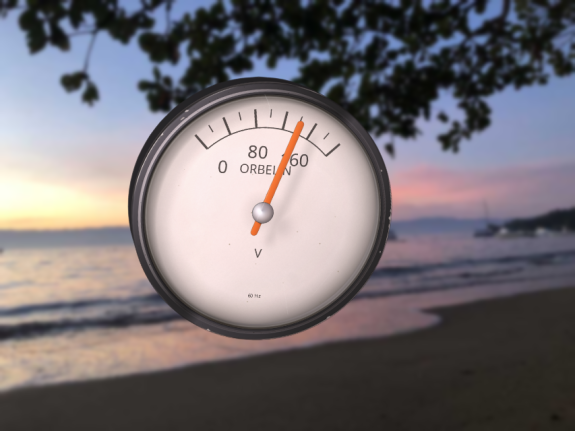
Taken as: 140 V
